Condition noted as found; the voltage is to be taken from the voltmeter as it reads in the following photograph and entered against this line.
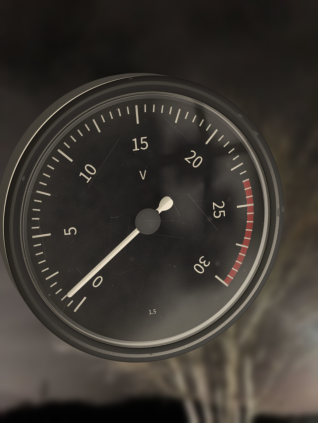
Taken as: 1 V
